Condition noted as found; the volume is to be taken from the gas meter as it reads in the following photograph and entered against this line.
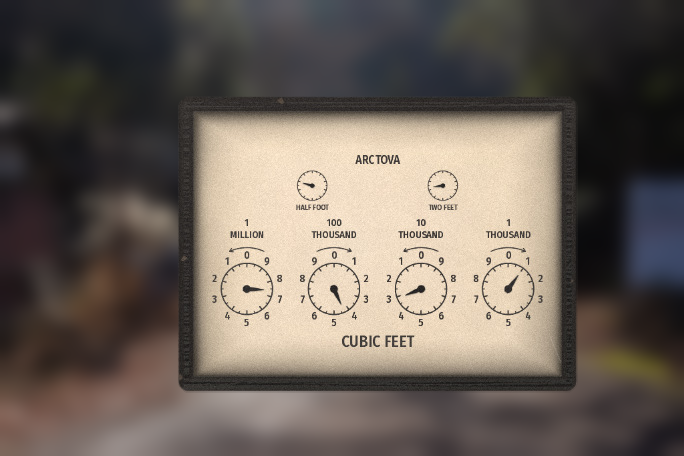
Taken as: 743100 ft³
